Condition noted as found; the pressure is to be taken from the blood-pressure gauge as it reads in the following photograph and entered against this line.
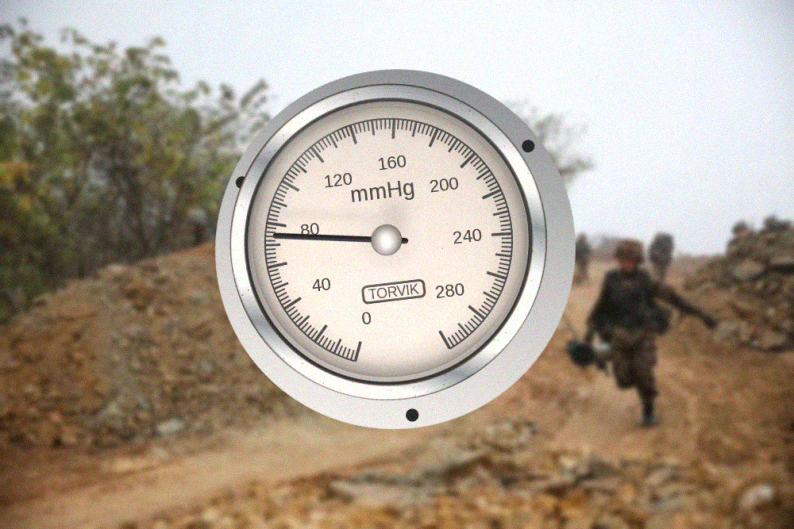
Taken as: 74 mmHg
